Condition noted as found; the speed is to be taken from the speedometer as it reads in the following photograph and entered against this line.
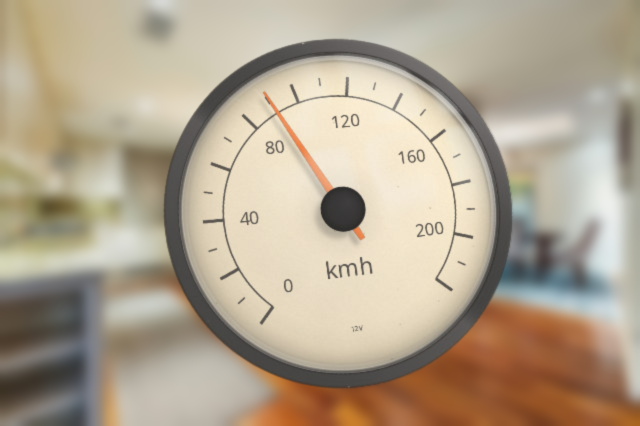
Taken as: 90 km/h
